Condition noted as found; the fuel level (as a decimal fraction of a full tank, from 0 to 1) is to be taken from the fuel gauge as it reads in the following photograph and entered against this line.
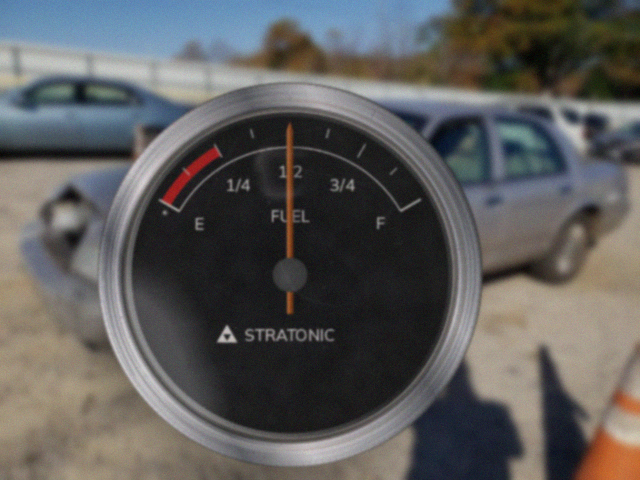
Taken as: 0.5
